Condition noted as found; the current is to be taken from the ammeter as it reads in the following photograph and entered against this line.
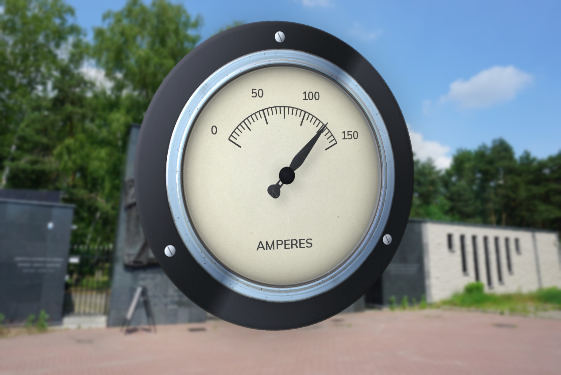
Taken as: 125 A
